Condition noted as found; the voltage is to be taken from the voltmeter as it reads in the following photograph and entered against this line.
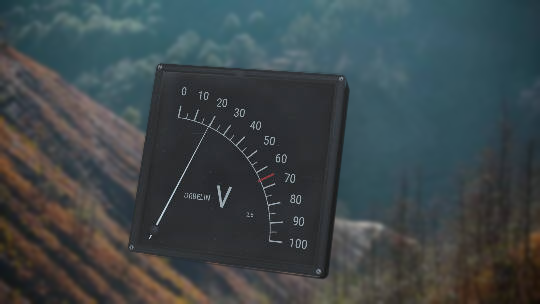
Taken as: 20 V
